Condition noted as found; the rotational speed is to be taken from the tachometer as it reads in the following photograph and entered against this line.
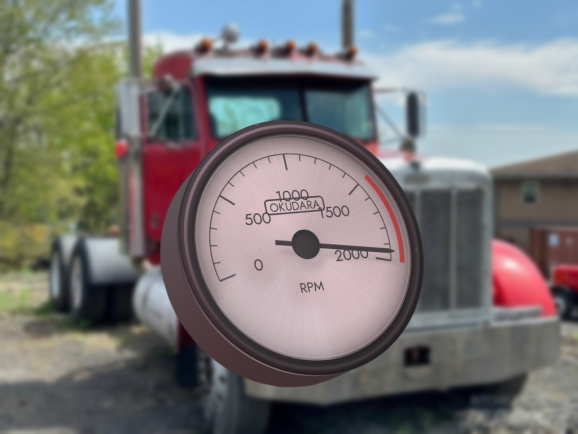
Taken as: 1950 rpm
